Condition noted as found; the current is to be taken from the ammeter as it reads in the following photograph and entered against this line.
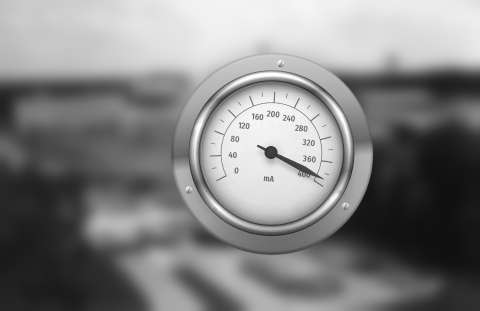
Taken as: 390 mA
